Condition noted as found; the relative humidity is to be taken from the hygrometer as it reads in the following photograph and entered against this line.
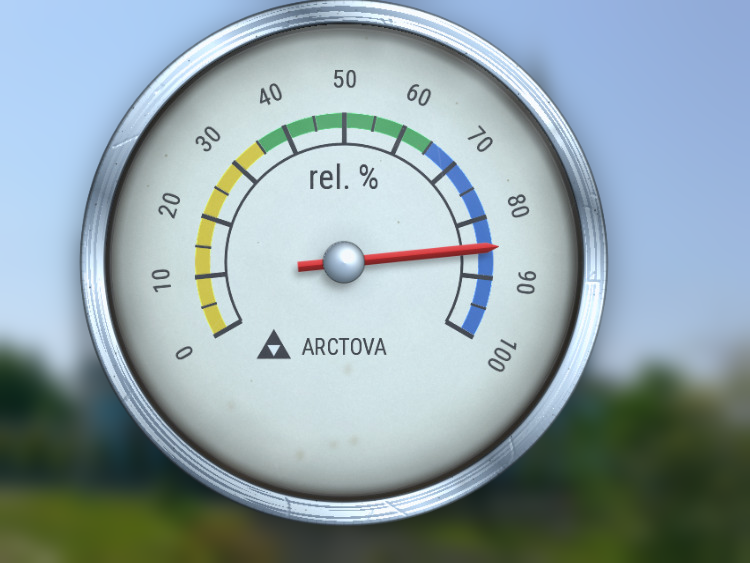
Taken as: 85 %
